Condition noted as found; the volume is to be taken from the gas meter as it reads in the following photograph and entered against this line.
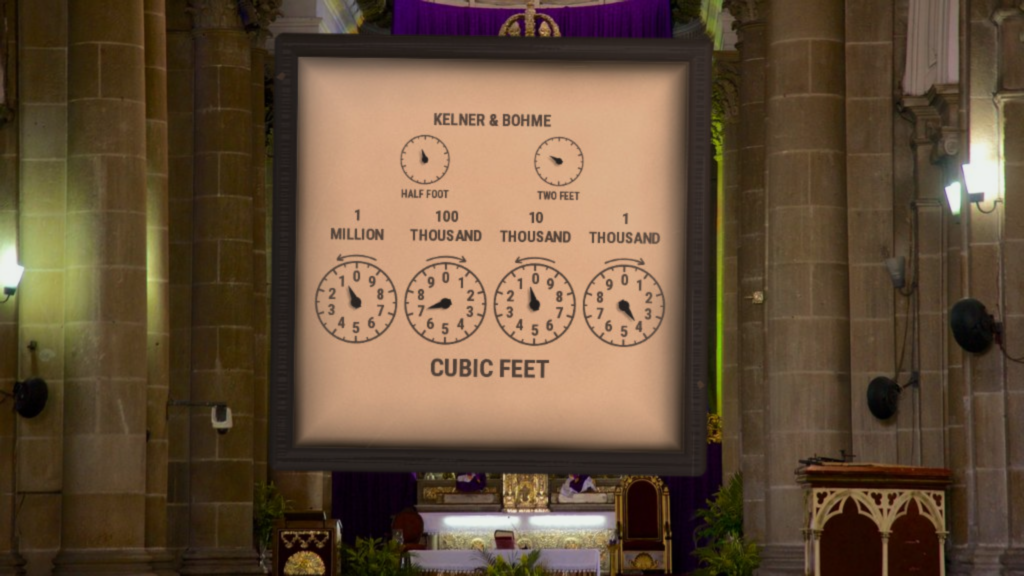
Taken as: 70400 ft³
